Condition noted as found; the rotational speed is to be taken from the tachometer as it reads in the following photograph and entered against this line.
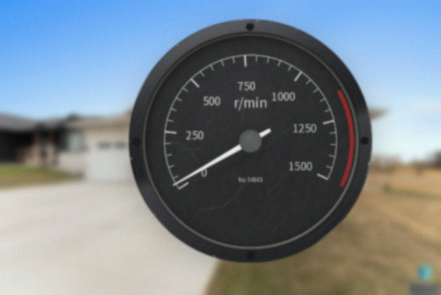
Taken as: 25 rpm
